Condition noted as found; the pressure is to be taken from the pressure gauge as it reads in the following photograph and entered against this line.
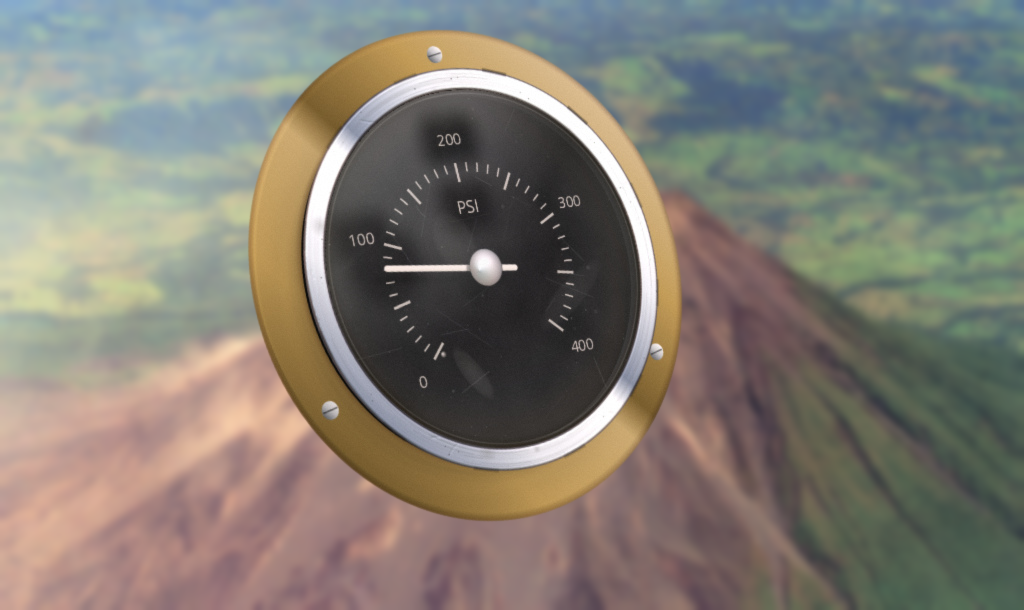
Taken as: 80 psi
